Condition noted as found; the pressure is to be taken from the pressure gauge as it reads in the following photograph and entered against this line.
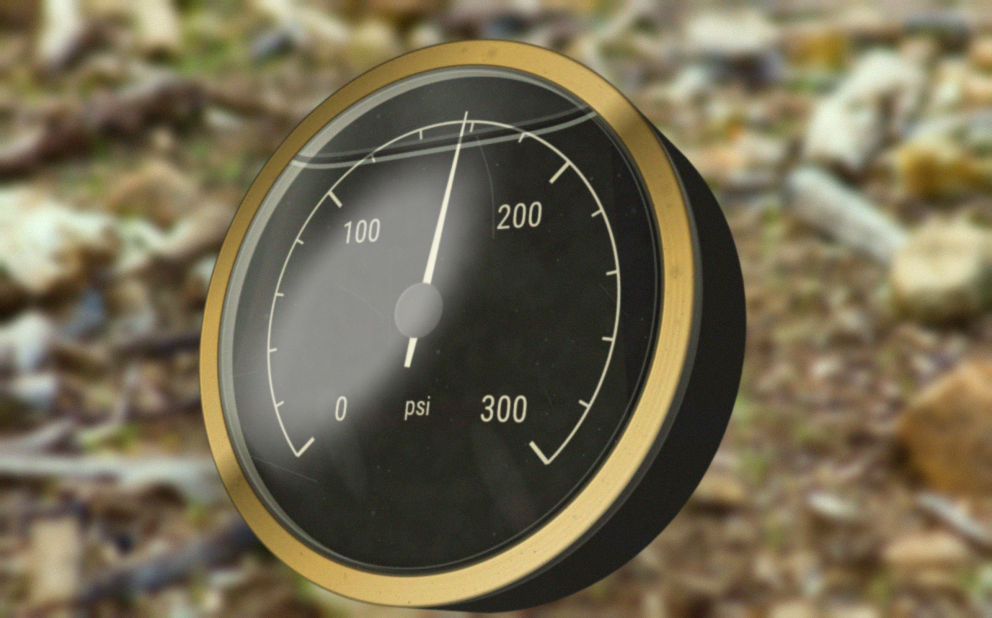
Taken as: 160 psi
